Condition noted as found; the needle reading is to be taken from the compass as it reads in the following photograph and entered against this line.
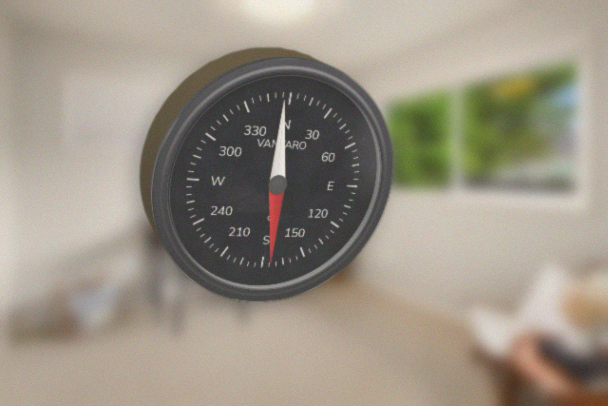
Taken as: 175 °
